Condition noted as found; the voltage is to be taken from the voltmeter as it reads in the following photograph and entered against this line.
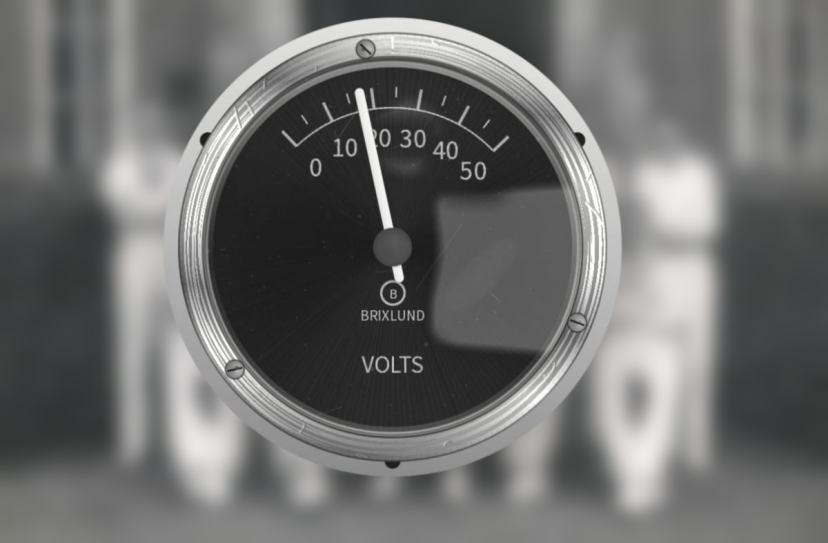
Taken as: 17.5 V
